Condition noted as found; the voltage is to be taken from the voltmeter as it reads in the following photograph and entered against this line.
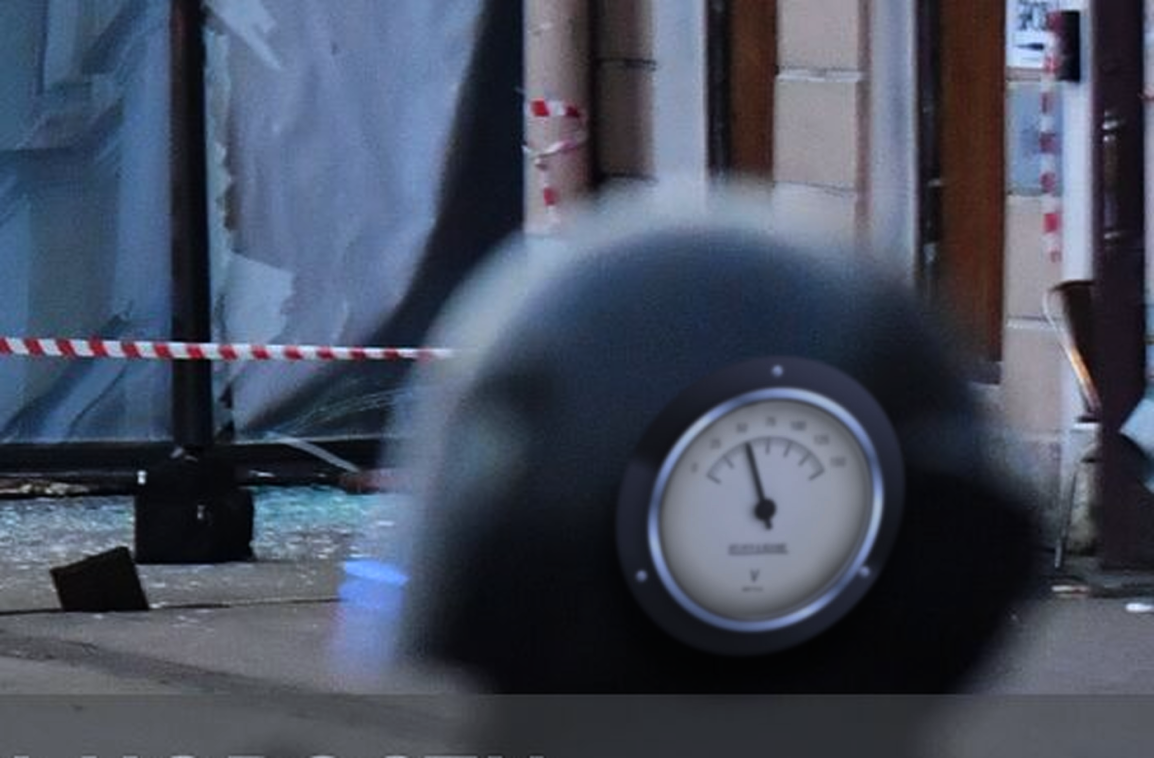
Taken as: 50 V
